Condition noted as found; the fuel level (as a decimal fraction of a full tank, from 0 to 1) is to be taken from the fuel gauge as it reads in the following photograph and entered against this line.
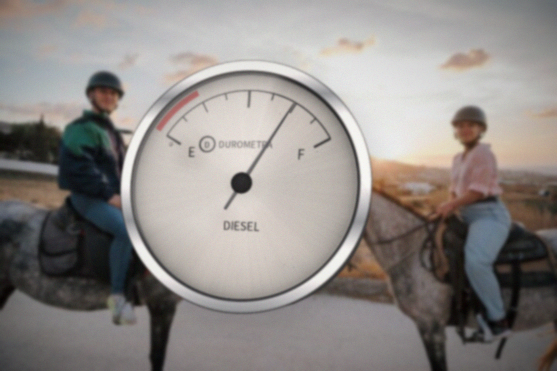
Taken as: 0.75
